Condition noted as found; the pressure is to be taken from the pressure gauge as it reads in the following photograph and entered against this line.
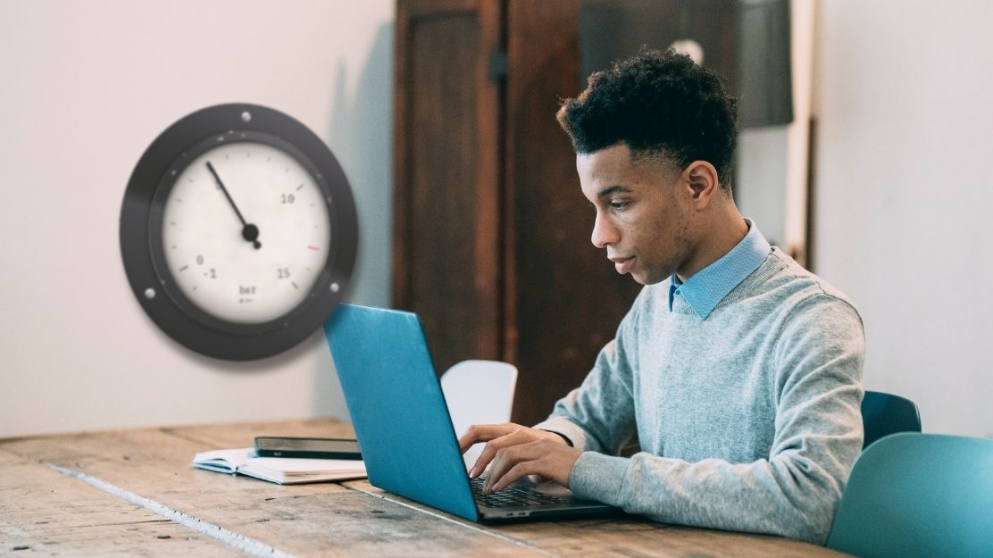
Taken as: 5 bar
